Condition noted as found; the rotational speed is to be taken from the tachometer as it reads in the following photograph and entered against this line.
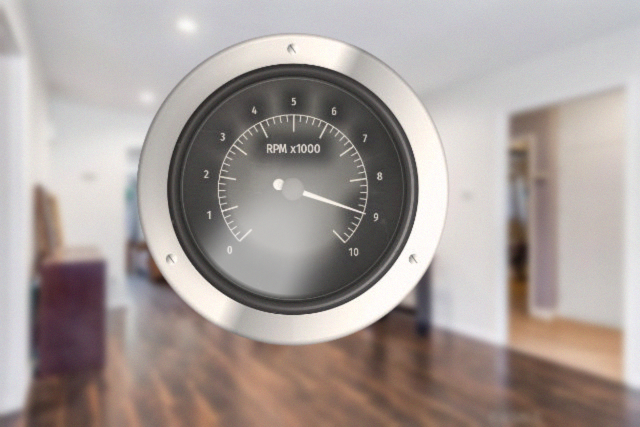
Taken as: 9000 rpm
